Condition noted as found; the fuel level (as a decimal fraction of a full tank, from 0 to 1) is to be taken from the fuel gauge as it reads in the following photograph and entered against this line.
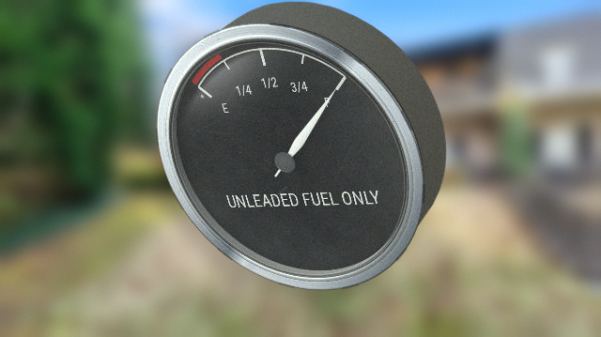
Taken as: 1
